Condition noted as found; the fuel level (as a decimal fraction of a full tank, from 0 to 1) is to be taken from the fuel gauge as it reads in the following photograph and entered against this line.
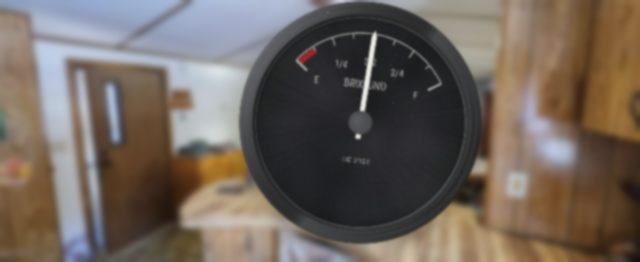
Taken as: 0.5
